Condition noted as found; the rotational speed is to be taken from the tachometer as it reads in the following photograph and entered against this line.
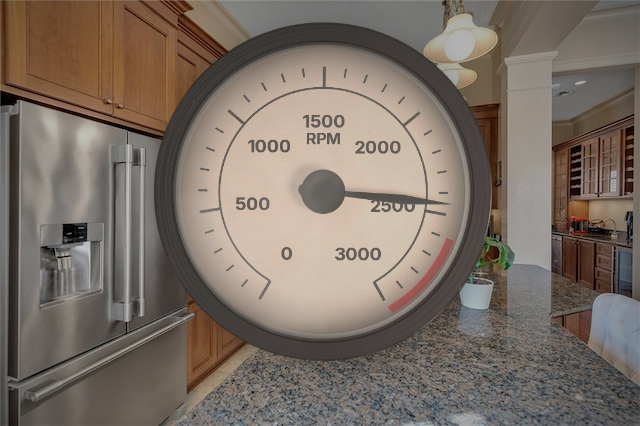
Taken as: 2450 rpm
